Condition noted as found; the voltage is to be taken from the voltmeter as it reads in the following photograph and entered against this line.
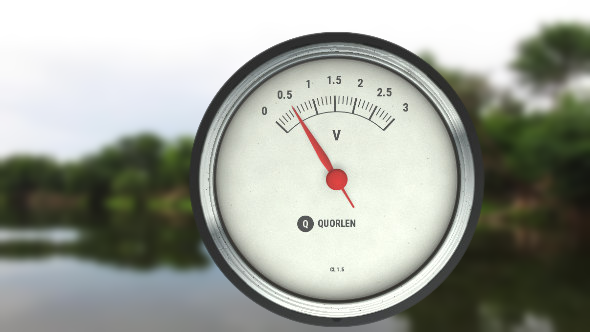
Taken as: 0.5 V
